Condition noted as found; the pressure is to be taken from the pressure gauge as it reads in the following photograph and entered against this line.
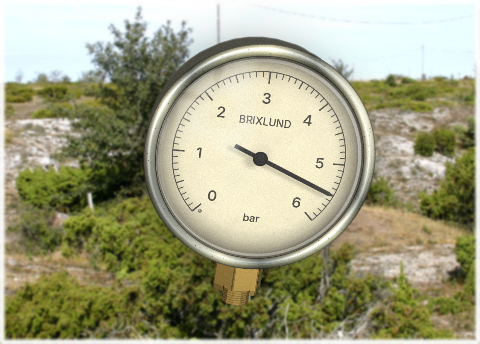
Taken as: 5.5 bar
